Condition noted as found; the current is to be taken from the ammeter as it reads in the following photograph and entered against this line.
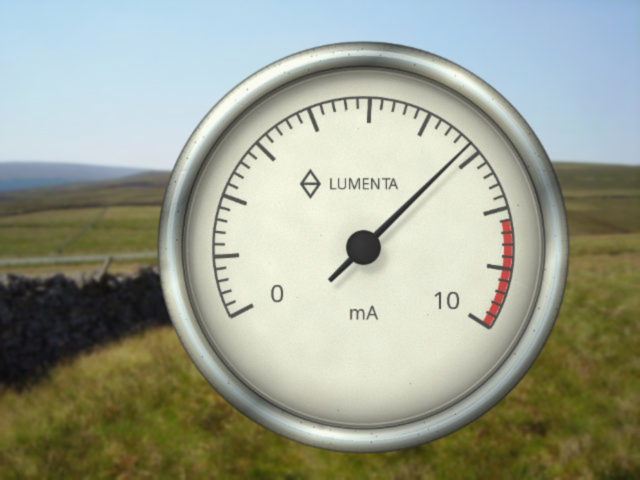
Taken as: 6.8 mA
